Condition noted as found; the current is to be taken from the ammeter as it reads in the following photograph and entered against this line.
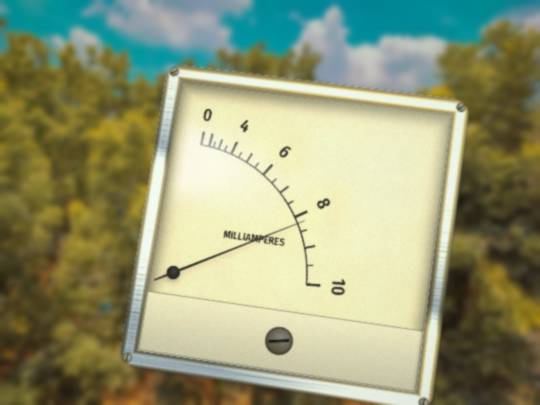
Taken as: 8.25 mA
